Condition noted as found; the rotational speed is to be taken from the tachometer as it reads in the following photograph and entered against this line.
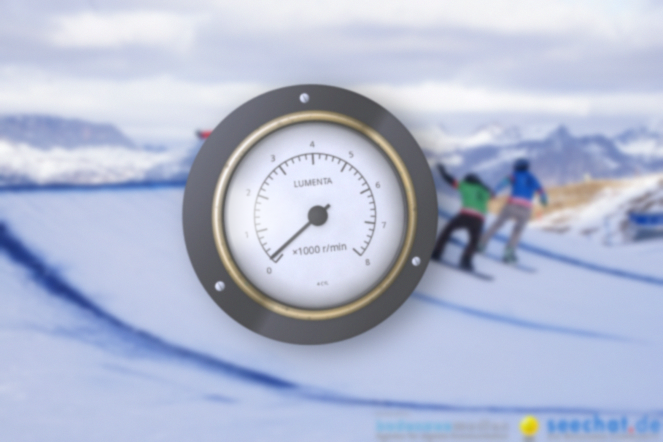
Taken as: 200 rpm
